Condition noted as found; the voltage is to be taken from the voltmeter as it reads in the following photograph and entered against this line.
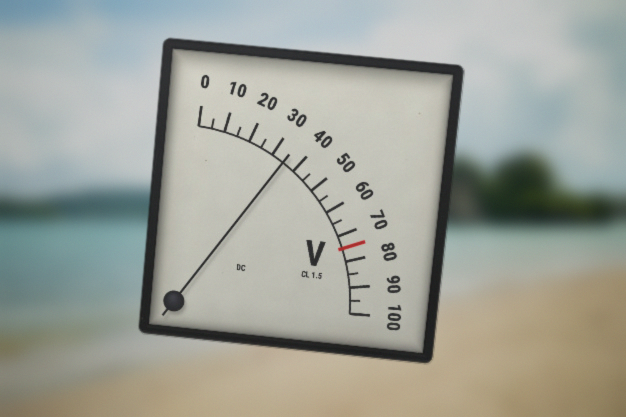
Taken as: 35 V
